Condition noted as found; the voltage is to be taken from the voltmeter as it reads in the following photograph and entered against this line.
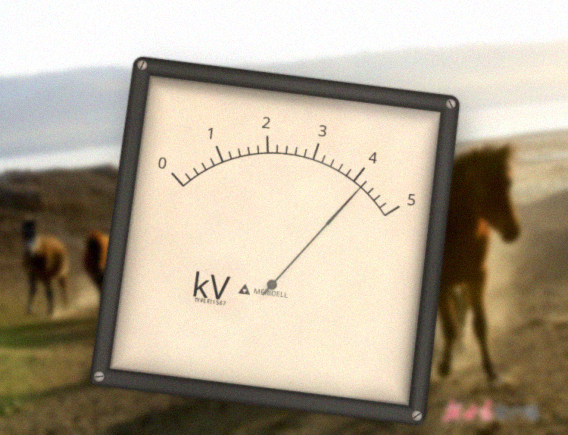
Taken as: 4.2 kV
